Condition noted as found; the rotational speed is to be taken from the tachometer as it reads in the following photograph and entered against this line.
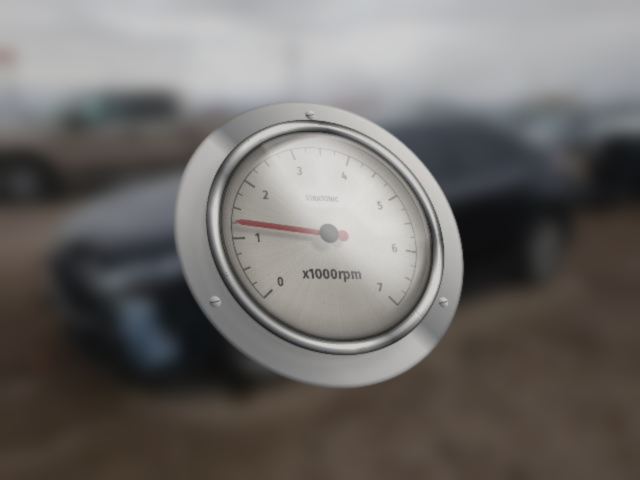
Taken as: 1250 rpm
